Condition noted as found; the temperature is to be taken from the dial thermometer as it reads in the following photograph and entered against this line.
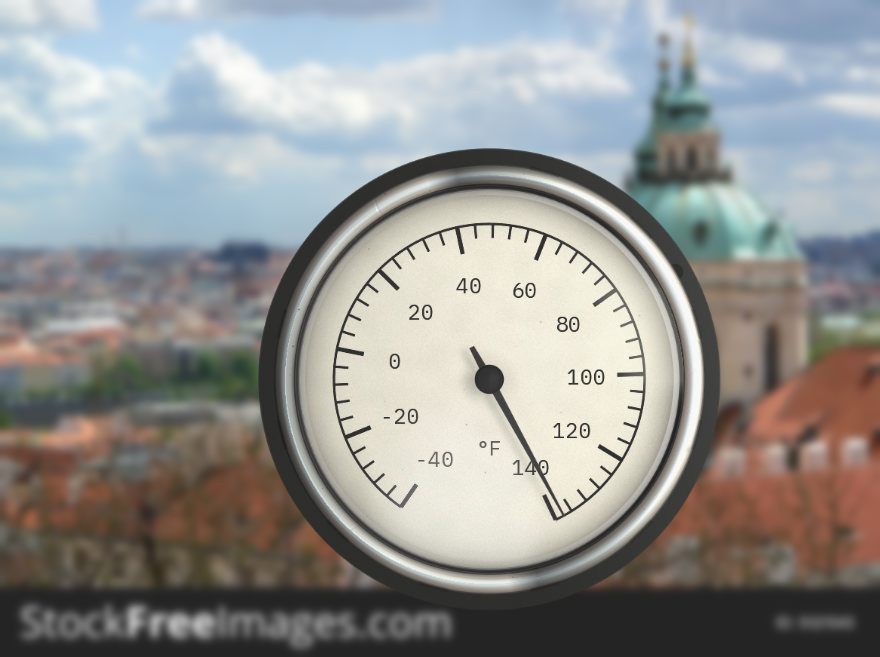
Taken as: 138 °F
